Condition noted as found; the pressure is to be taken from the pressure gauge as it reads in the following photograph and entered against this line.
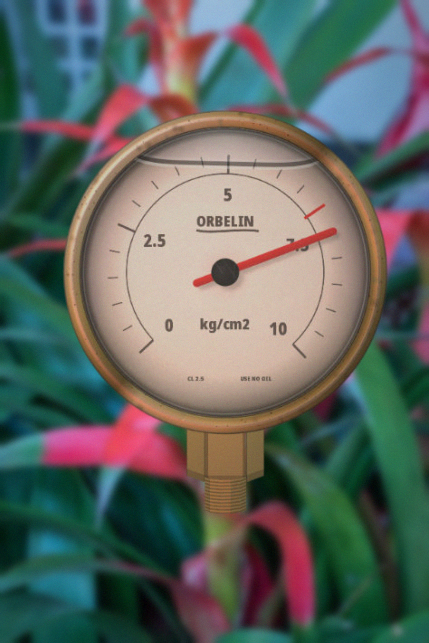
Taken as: 7.5 kg/cm²
